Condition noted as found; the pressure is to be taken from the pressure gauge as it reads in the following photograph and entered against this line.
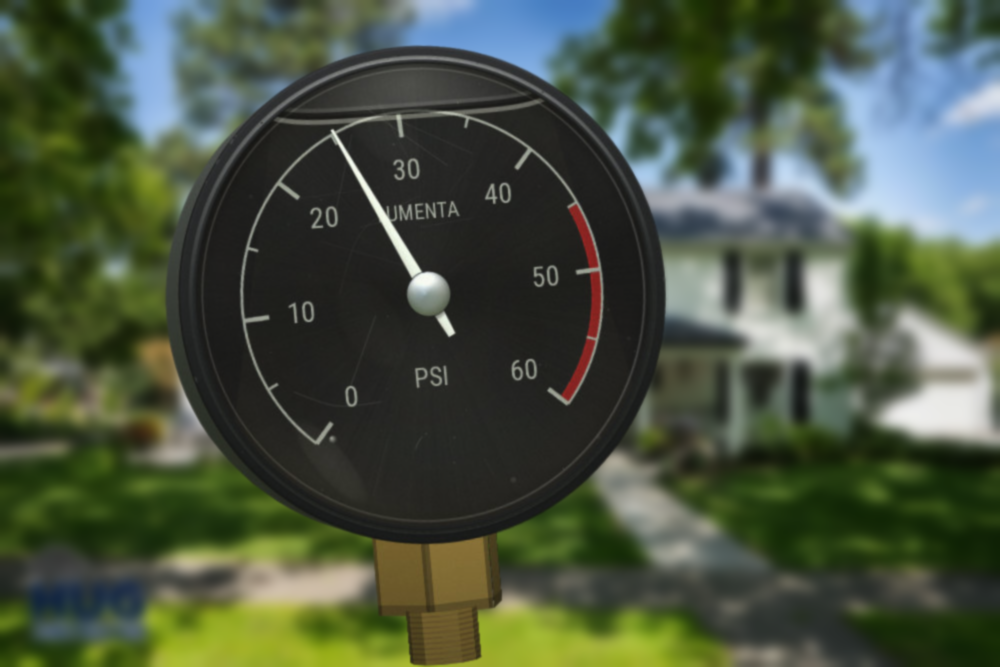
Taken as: 25 psi
